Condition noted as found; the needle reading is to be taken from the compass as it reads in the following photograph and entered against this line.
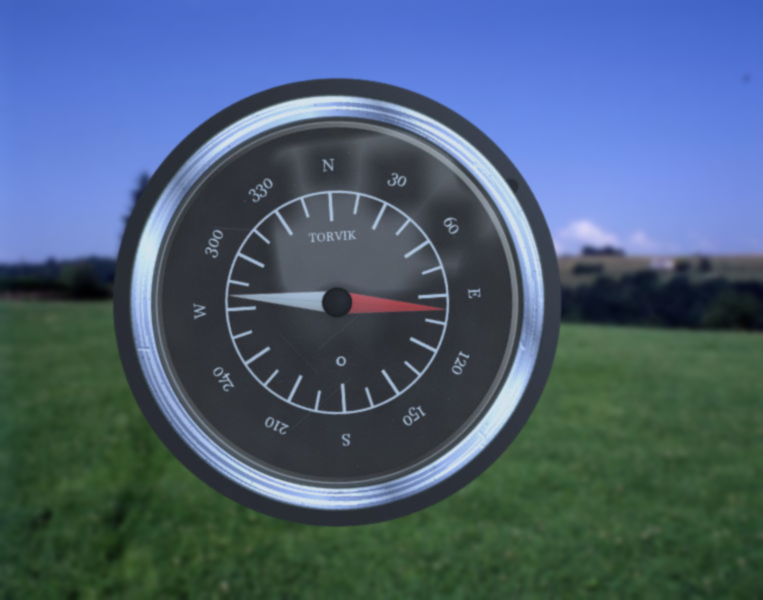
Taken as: 97.5 °
